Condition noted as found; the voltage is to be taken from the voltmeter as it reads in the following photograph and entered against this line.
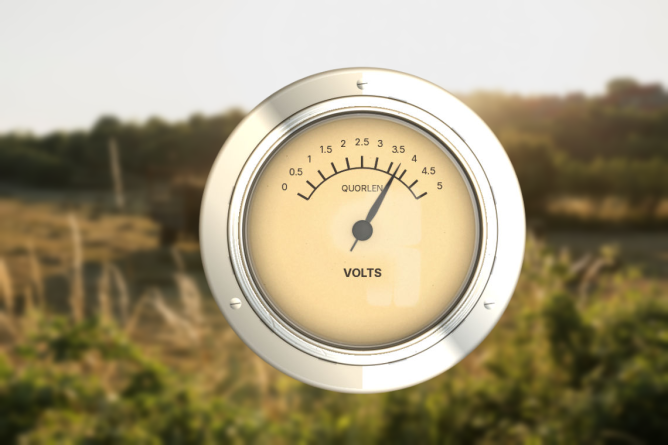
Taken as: 3.75 V
